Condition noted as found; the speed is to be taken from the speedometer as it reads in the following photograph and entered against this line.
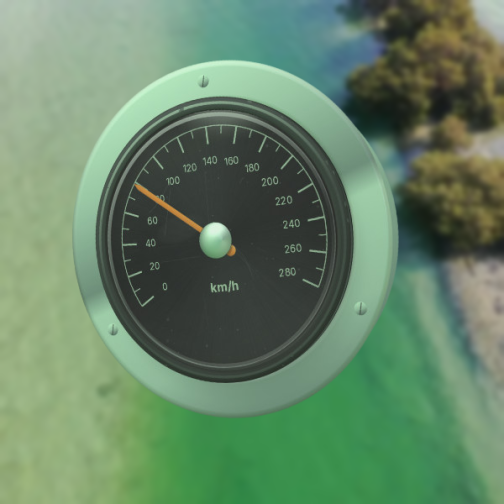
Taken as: 80 km/h
